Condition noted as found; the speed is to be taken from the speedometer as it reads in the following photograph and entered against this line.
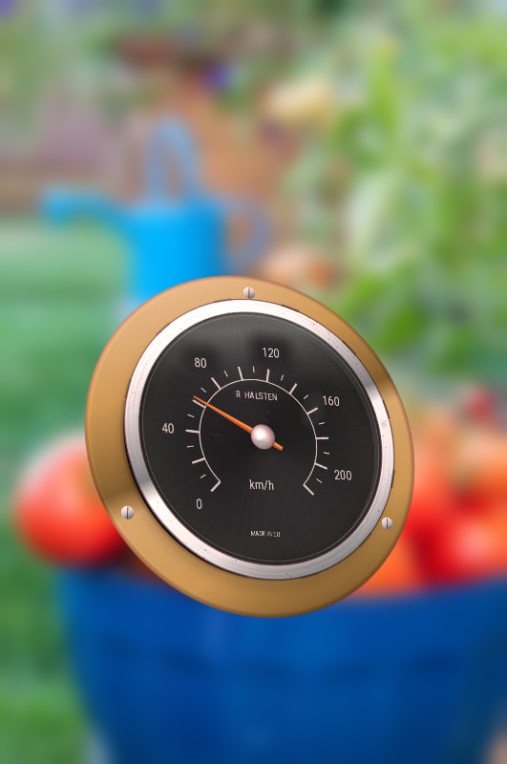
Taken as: 60 km/h
